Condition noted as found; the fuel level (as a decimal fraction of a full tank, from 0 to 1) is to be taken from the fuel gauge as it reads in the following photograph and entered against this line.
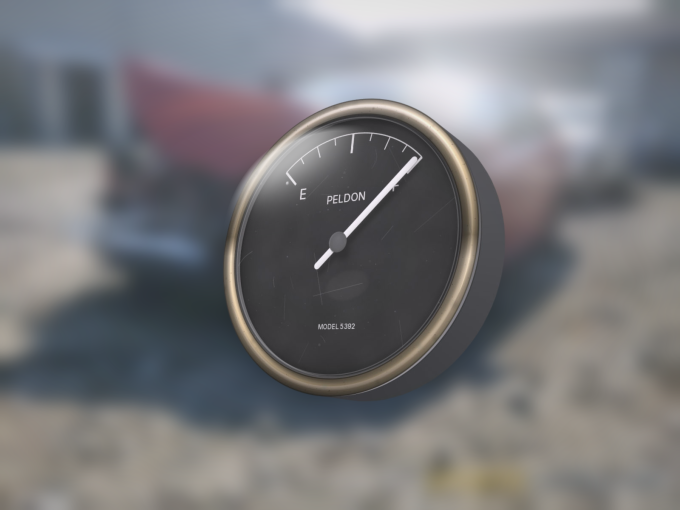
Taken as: 1
